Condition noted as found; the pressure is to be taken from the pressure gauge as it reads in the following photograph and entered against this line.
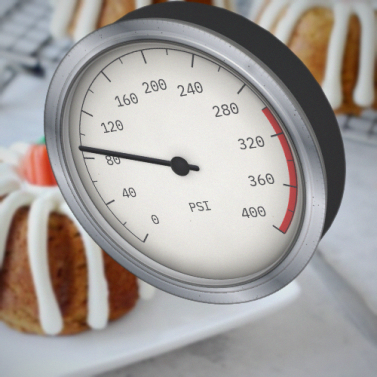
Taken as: 90 psi
